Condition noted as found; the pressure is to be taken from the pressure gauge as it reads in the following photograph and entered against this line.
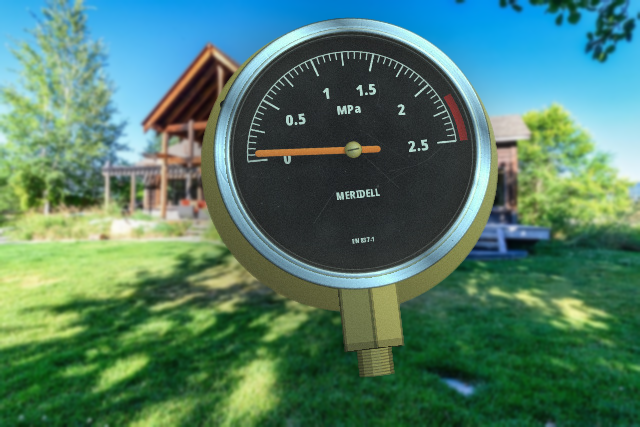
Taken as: 0.05 MPa
